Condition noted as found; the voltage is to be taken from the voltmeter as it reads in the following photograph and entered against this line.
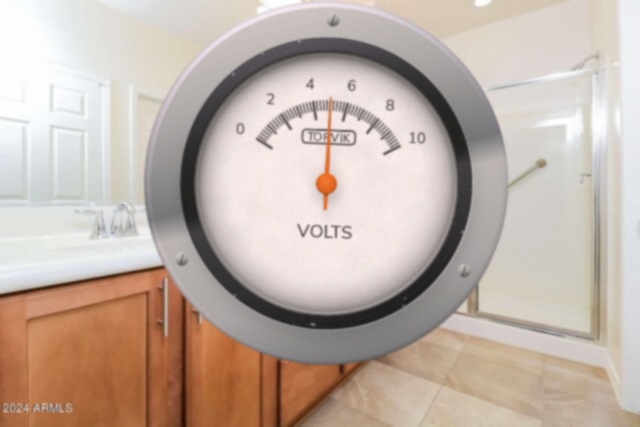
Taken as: 5 V
